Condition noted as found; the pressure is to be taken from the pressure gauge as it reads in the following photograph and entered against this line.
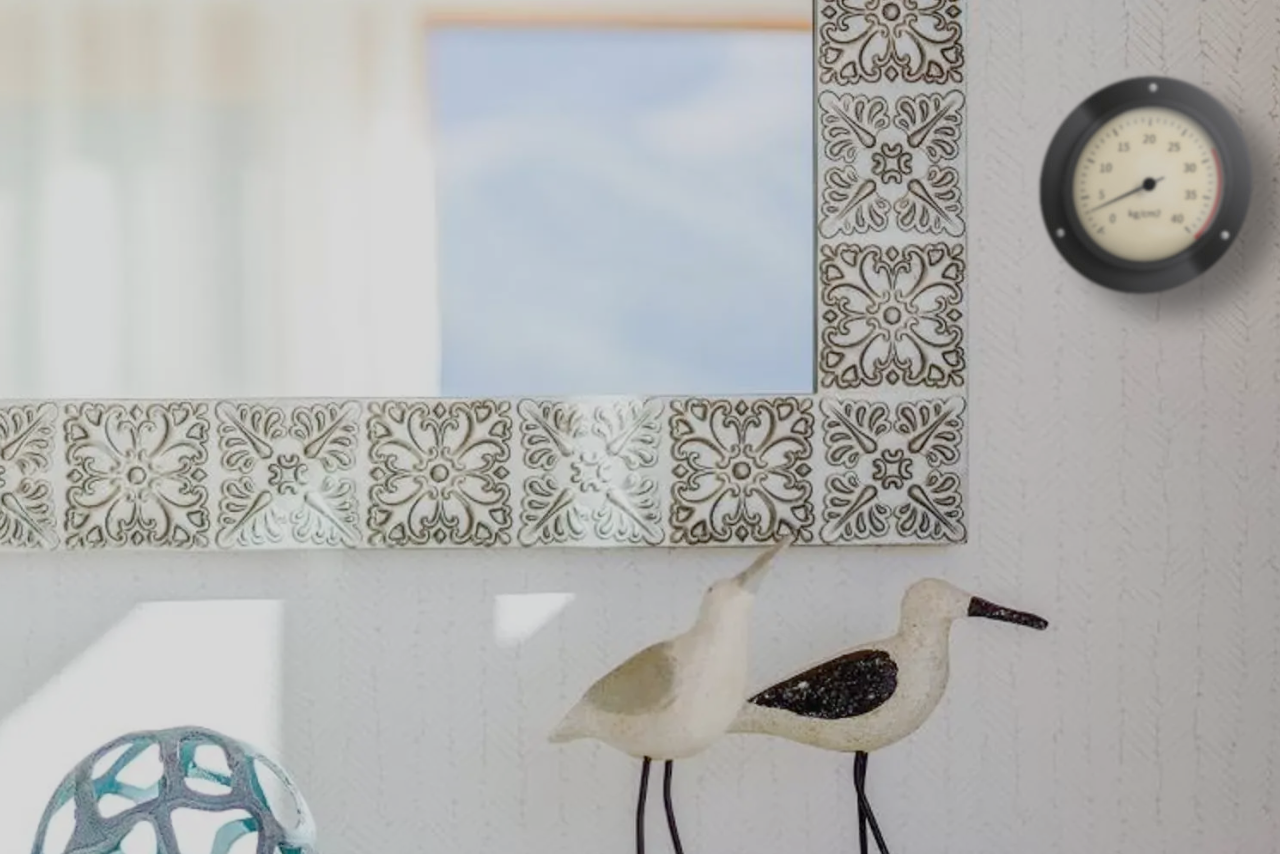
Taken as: 3 kg/cm²
